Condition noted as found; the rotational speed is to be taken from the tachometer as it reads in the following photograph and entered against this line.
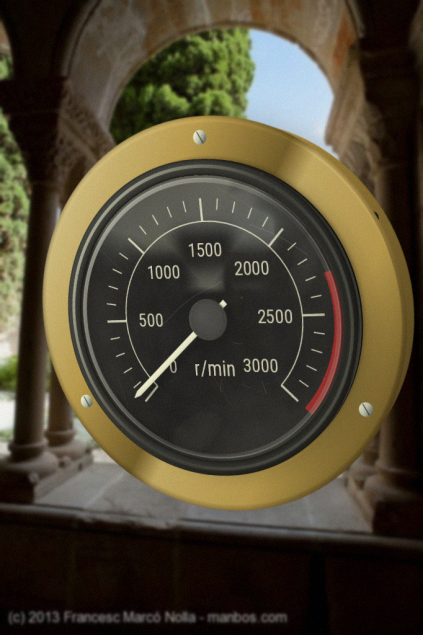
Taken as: 50 rpm
